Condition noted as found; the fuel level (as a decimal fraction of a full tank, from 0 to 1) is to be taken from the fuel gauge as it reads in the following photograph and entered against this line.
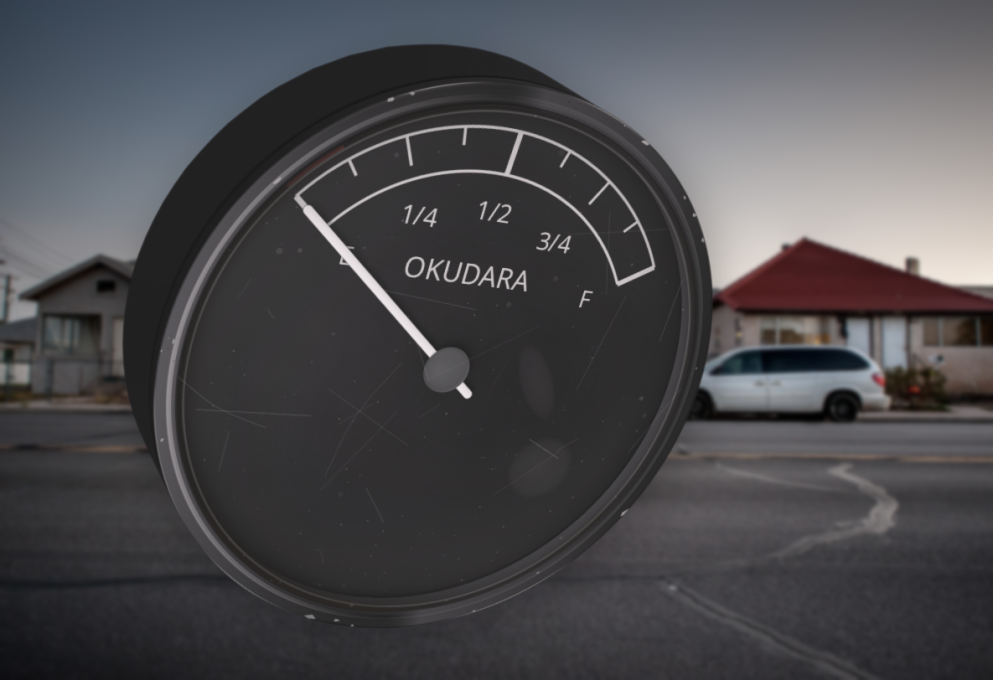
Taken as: 0
